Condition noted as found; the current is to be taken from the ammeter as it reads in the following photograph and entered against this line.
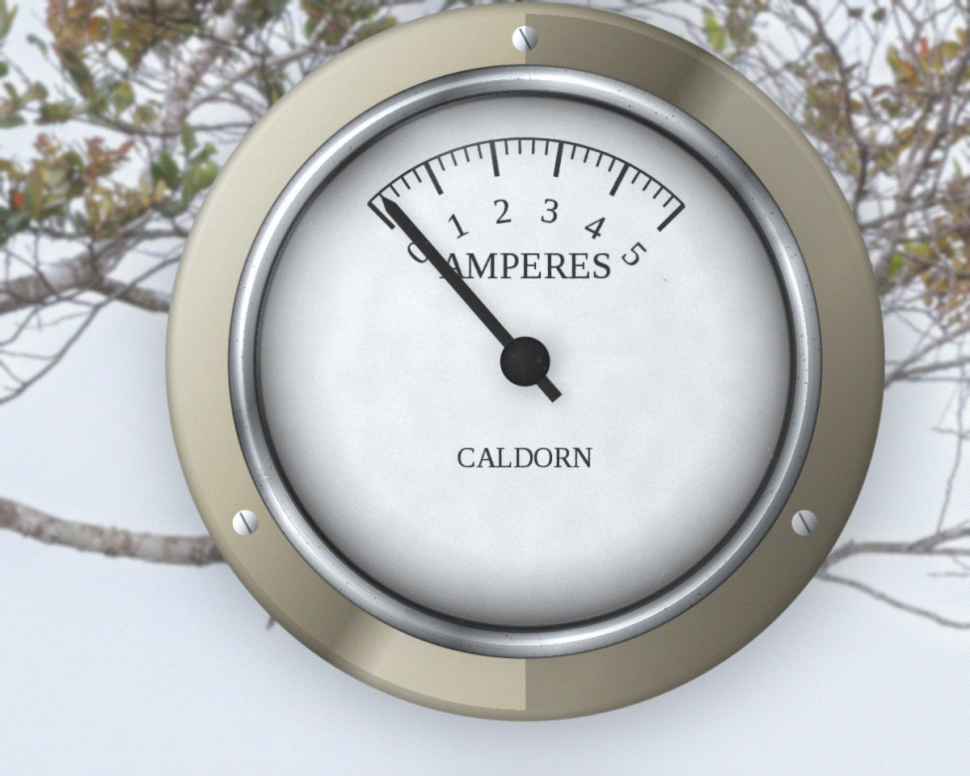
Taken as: 0.2 A
